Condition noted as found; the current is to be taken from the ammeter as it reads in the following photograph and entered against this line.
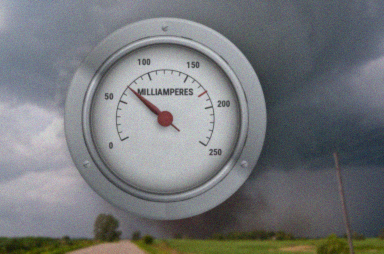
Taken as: 70 mA
